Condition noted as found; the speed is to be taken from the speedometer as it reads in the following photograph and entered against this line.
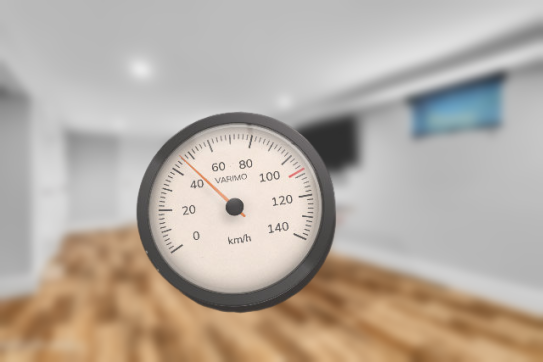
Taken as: 46 km/h
